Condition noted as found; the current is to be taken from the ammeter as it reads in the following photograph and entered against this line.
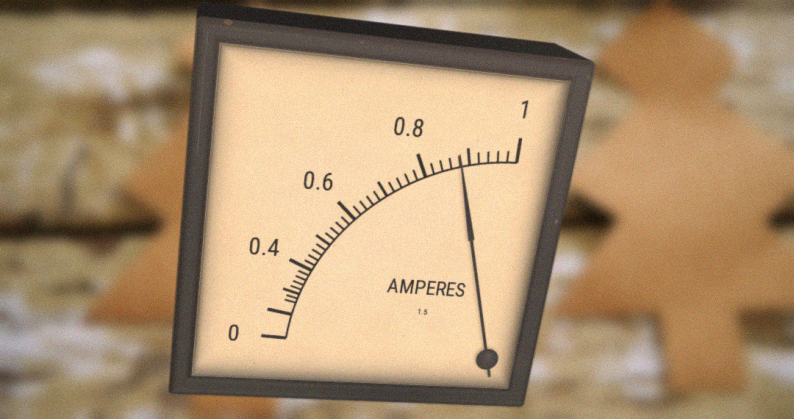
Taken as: 0.88 A
